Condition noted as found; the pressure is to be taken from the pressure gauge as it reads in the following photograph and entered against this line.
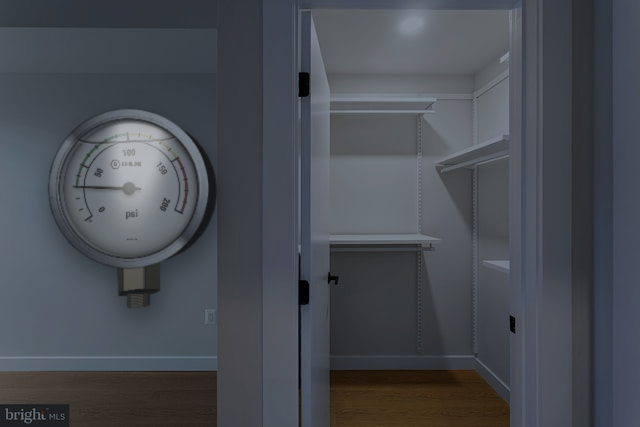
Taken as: 30 psi
